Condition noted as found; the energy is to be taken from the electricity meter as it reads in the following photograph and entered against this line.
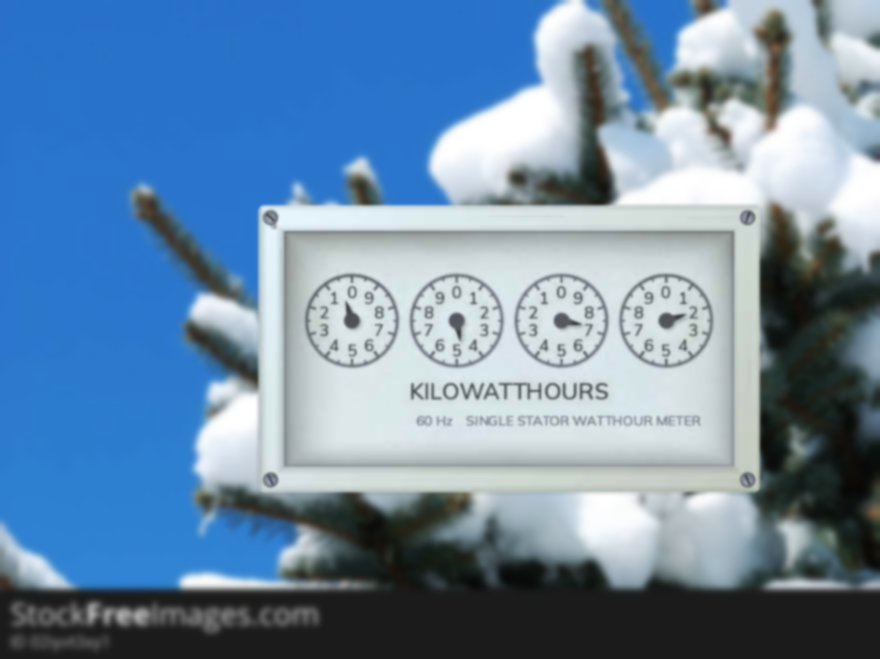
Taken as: 472 kWh
